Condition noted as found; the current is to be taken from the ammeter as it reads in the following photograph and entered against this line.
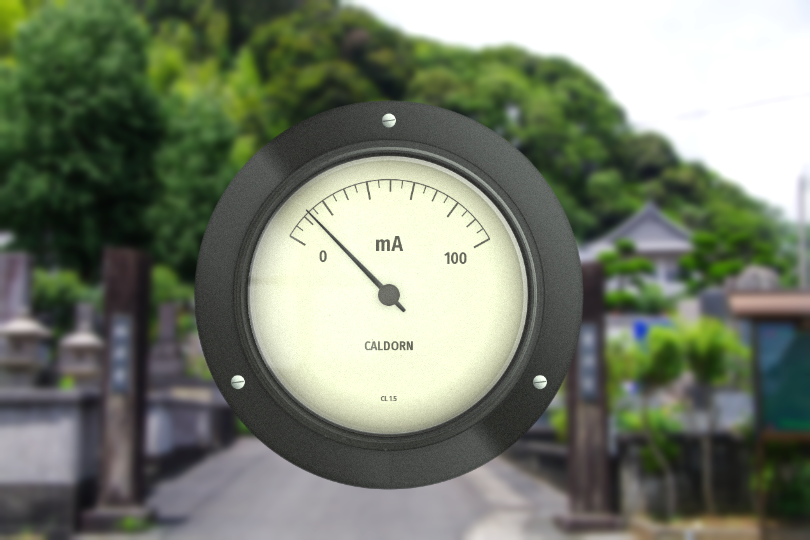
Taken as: 12.5 mA
